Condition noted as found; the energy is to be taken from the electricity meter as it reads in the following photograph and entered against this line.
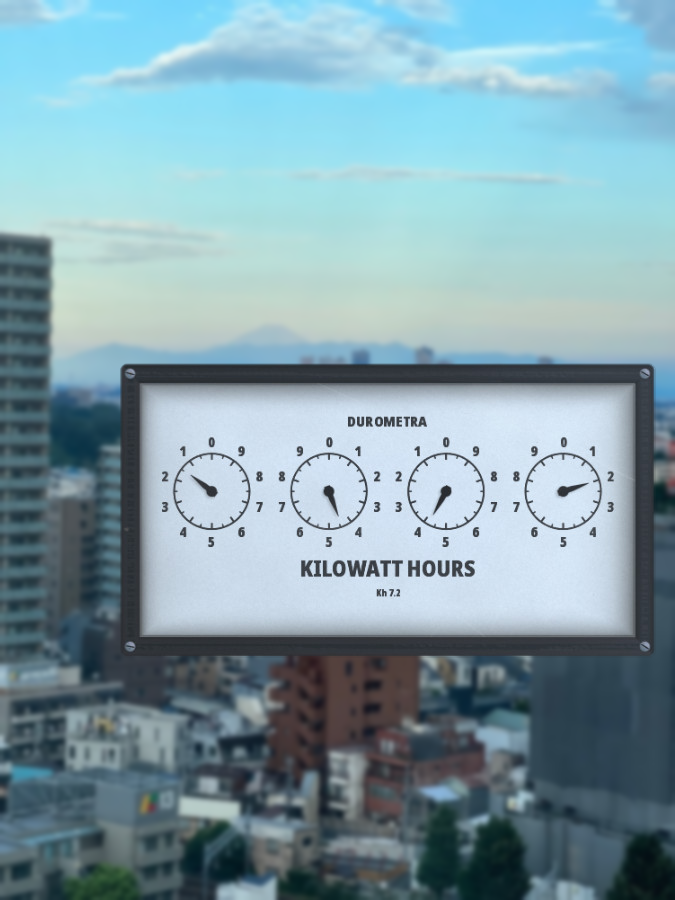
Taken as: 1442 kWh
